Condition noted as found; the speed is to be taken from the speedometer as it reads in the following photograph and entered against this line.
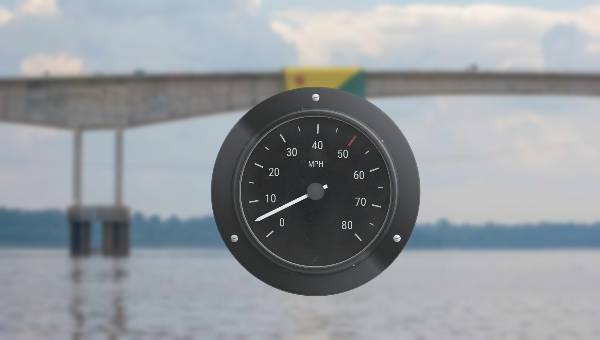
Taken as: 5 mph
